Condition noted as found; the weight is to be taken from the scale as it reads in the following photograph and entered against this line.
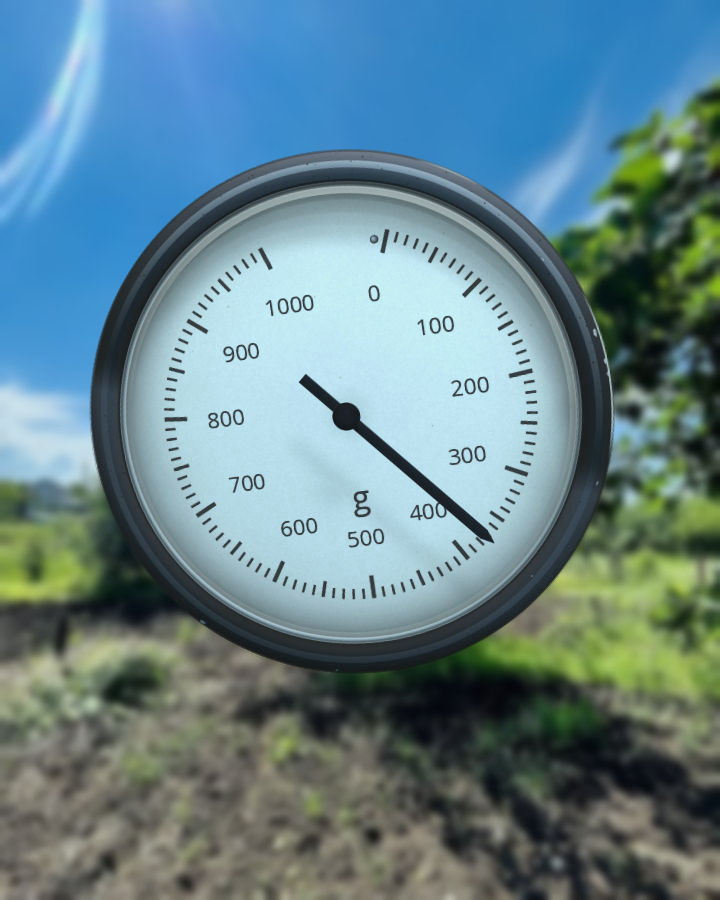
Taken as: 370 g
